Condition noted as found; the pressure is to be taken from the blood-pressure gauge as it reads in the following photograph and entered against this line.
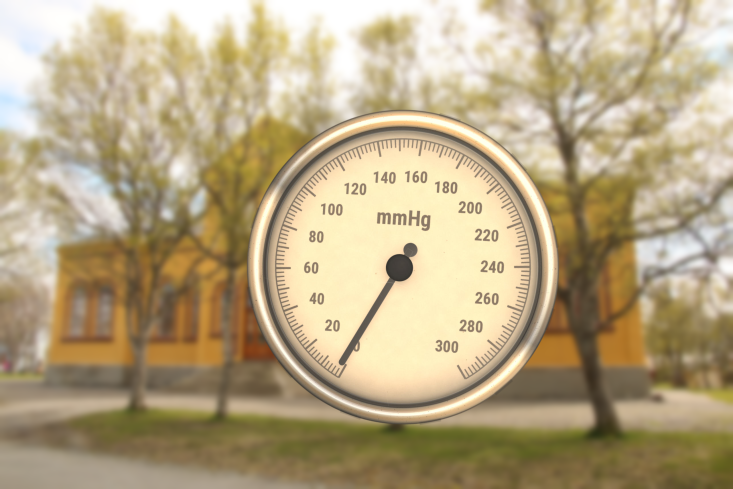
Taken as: 2 mmHg
